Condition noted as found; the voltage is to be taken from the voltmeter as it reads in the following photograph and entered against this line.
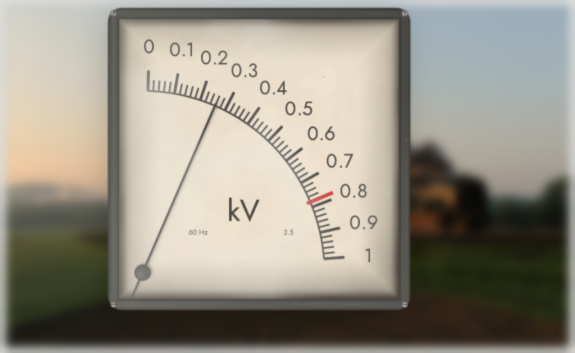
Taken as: 0.26 kV
